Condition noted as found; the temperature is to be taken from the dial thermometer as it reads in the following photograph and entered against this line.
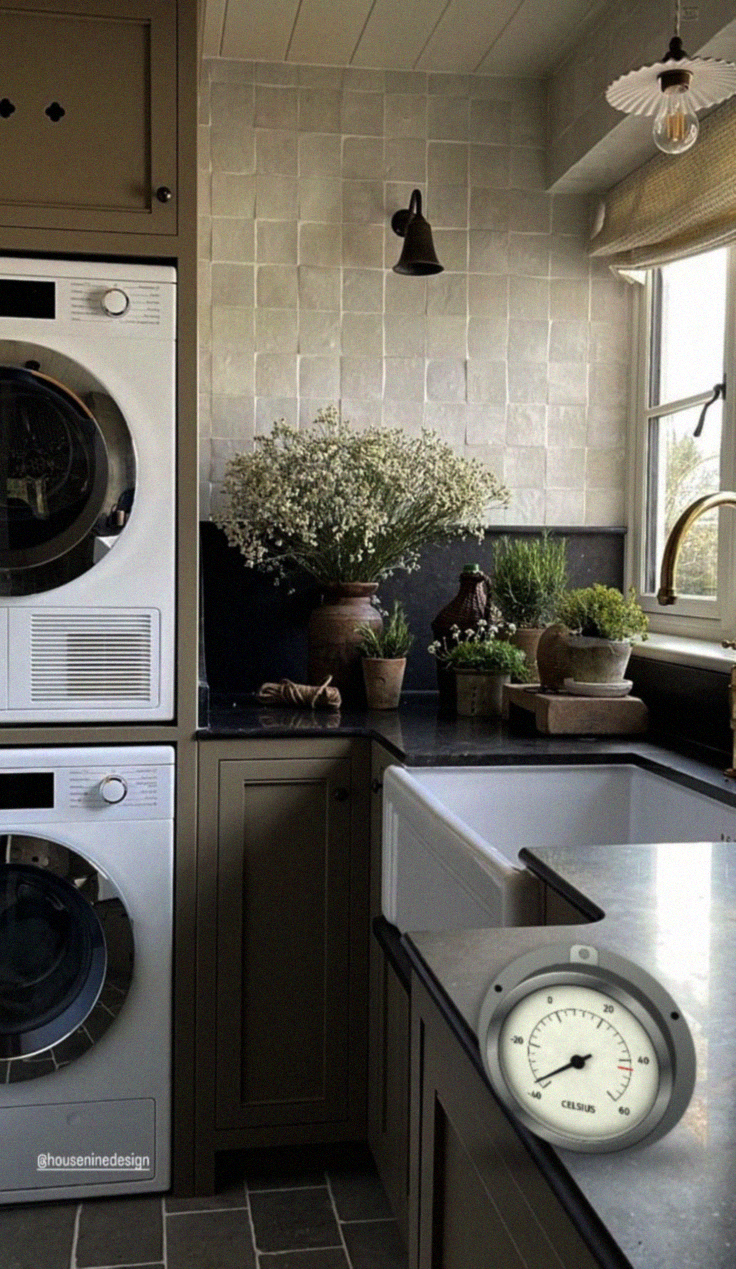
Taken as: -36 °C
